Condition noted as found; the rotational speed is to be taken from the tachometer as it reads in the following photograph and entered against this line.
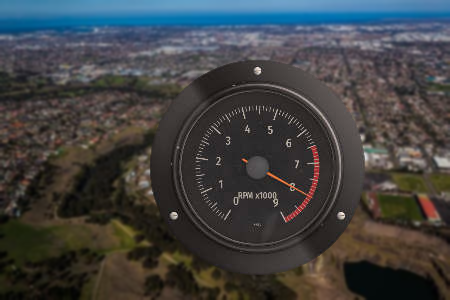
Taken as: 8000 rpm
